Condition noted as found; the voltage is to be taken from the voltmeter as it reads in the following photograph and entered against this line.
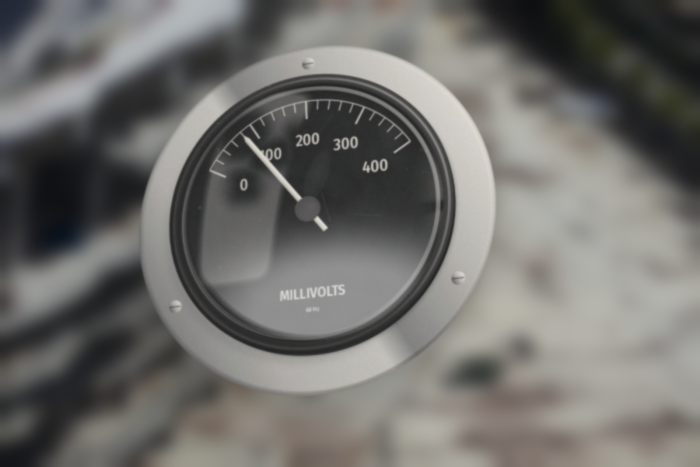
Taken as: 80 mV
